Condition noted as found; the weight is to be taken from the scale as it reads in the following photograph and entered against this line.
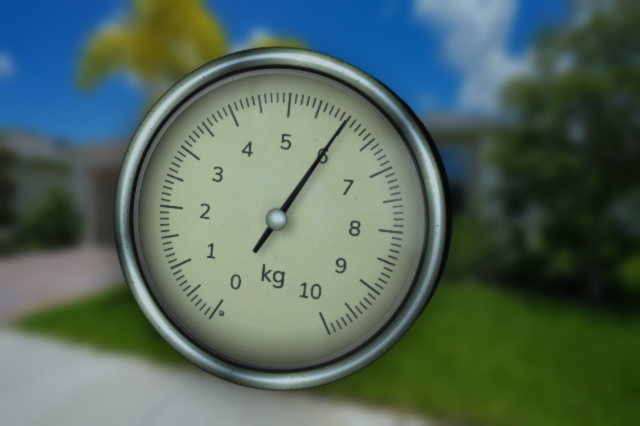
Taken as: 6 kg
